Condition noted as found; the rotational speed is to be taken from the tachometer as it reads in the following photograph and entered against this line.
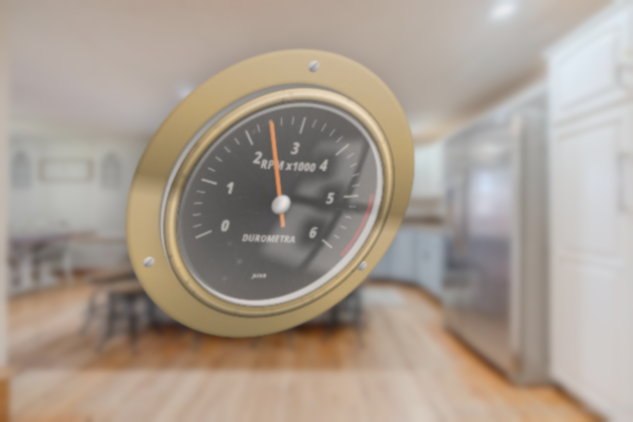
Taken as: 2400 rpm
